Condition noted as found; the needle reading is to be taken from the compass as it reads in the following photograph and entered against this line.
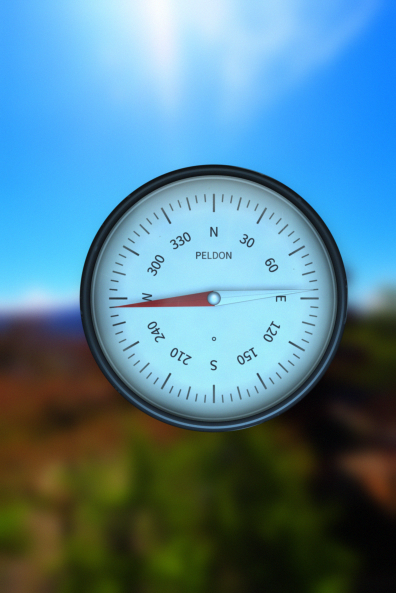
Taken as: 265 °
